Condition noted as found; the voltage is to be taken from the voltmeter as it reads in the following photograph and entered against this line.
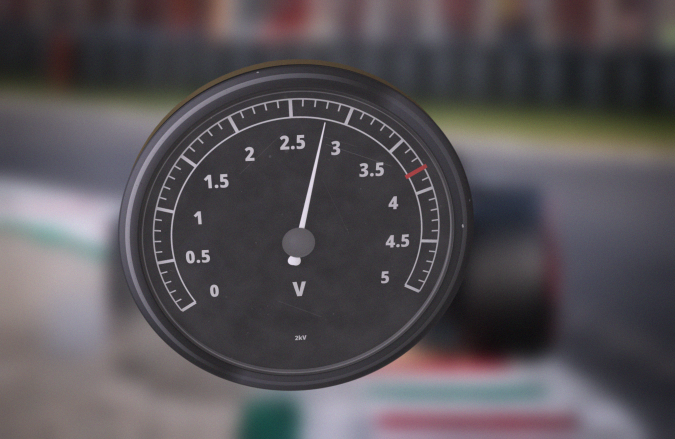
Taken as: 2.8 V
